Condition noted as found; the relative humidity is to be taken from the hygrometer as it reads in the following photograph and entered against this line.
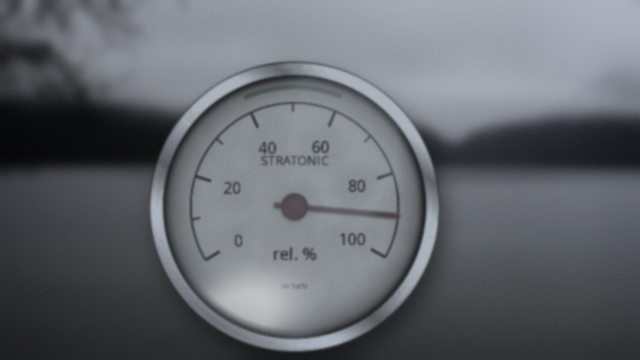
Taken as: 90 %
